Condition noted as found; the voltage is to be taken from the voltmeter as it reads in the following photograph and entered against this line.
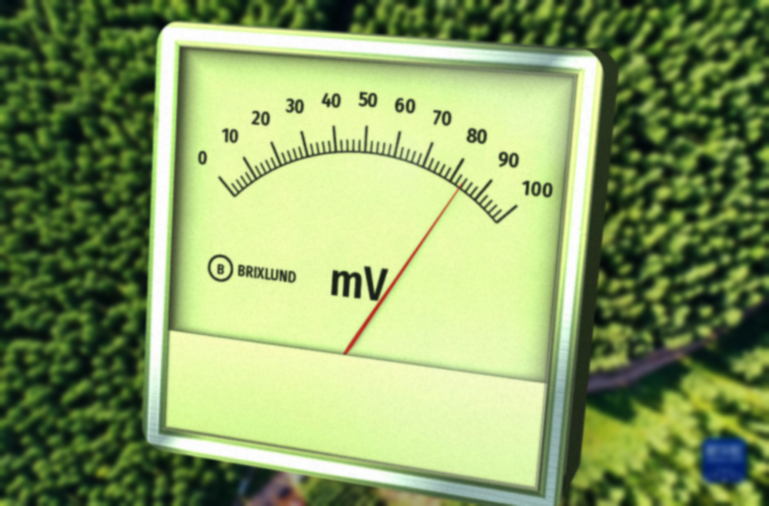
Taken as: 84 mV
